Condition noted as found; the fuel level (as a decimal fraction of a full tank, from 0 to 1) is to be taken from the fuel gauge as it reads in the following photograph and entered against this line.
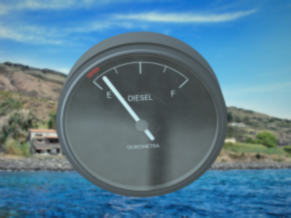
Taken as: 0.125
